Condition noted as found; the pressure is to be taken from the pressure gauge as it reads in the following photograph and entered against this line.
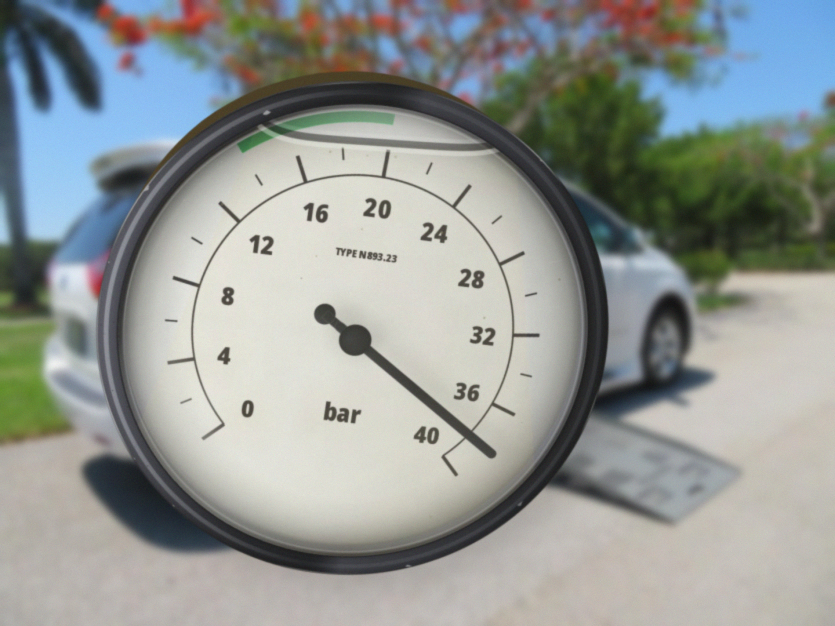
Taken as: 38 bar
